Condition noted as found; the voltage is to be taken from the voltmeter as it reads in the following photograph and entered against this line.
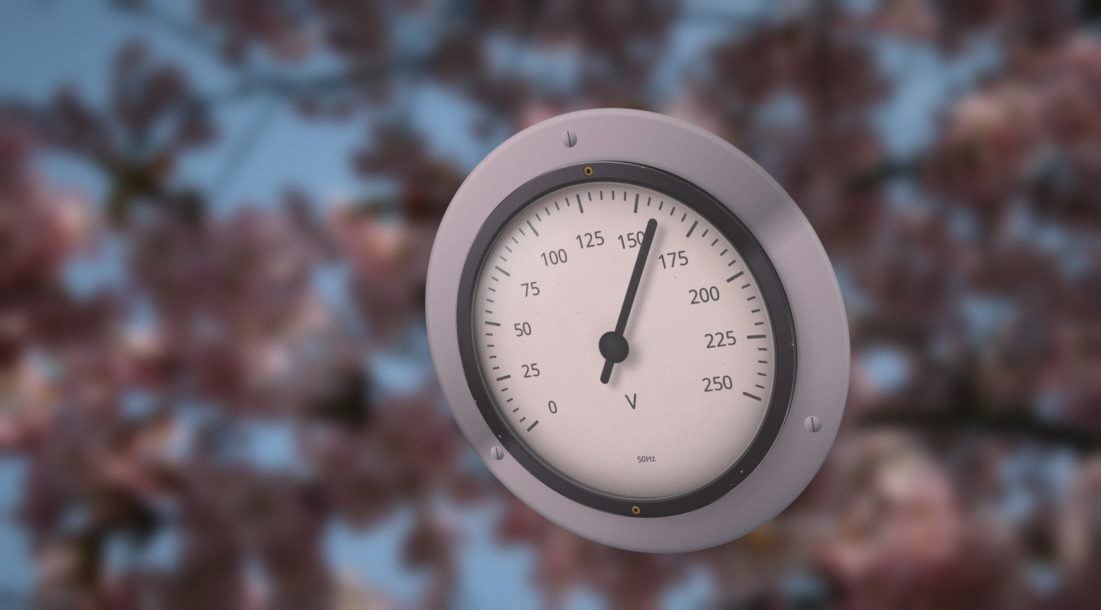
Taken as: 160 V
